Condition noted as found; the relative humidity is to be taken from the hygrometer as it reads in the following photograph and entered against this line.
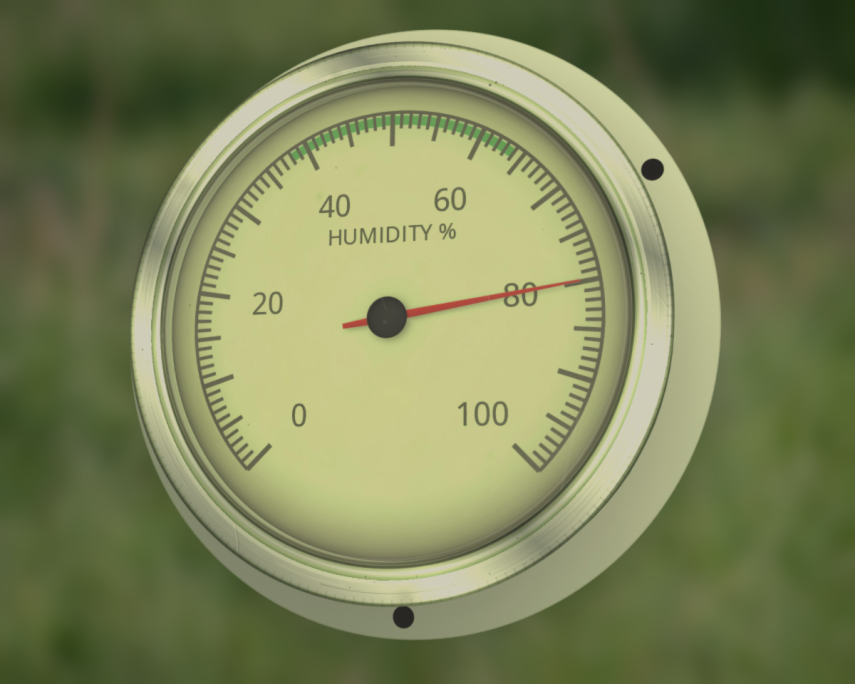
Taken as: 80 %
